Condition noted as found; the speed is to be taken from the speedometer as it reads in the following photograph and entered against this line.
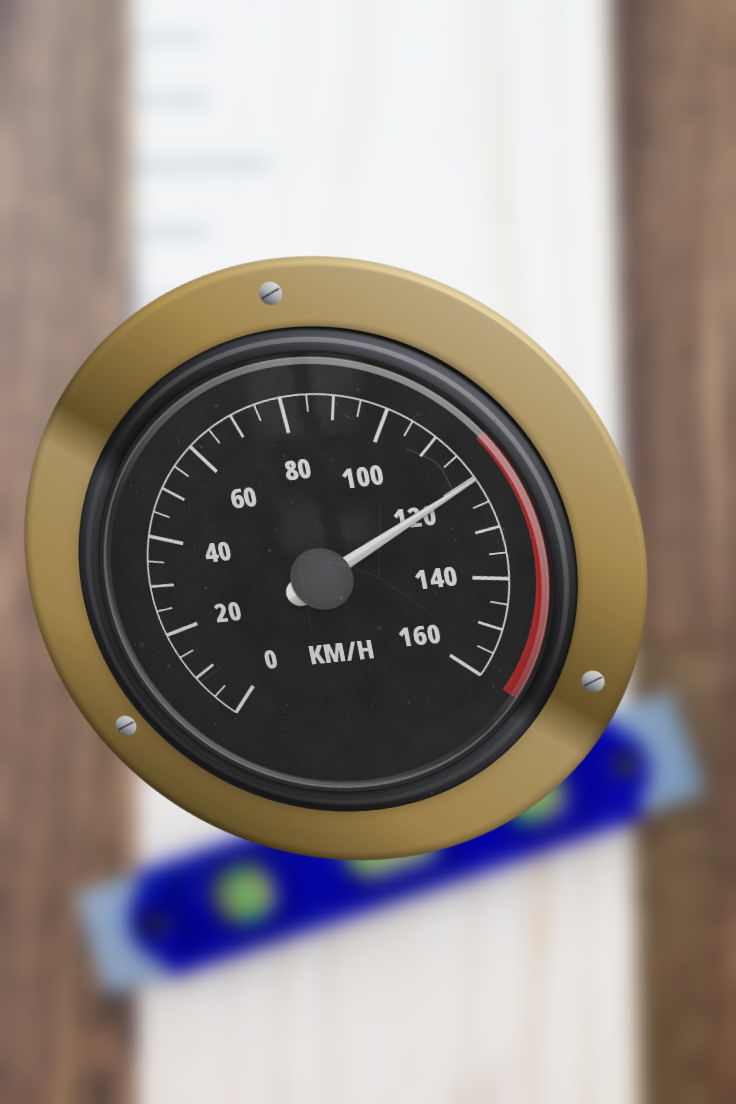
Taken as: 120 km/h
